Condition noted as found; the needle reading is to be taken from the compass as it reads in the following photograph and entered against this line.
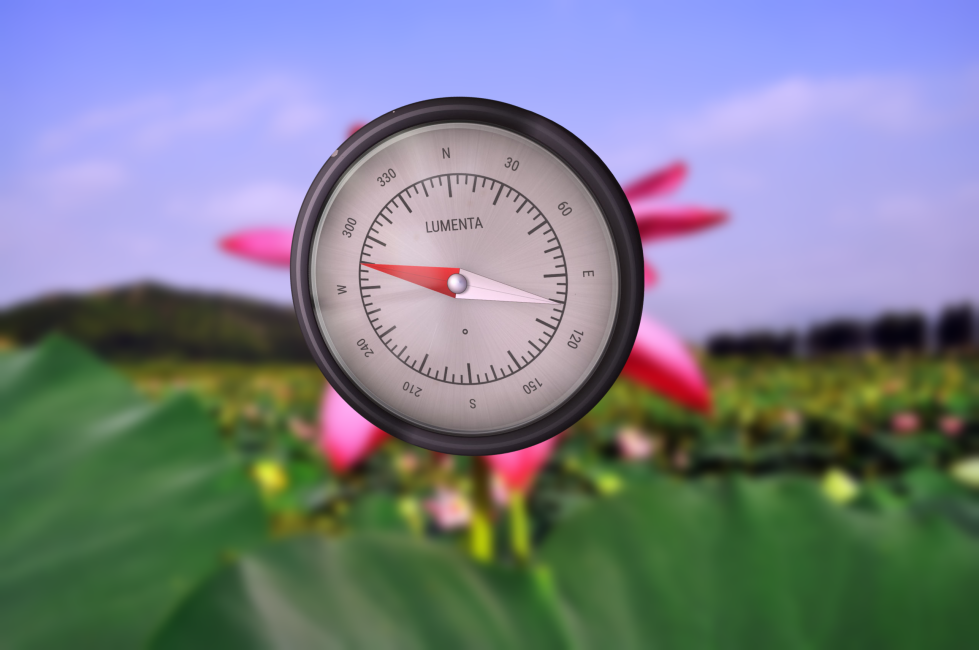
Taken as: 285 °
